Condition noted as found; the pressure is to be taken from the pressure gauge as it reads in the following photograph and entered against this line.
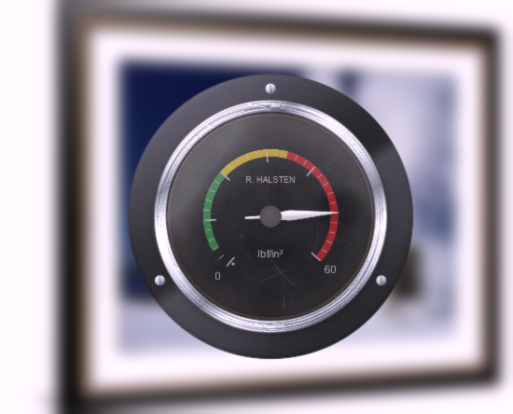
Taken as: 50 psi
